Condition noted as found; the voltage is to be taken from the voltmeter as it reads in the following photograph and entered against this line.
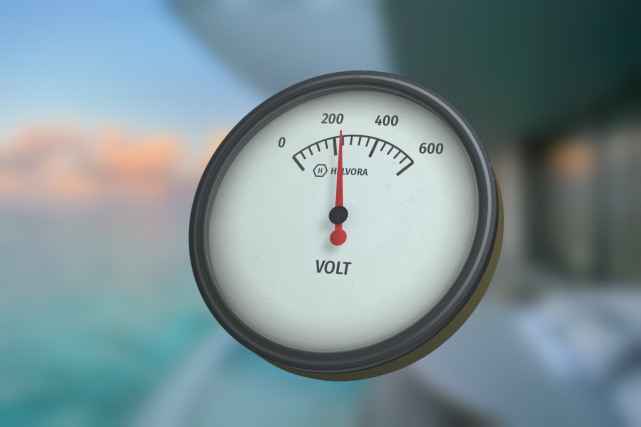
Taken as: 240 V
